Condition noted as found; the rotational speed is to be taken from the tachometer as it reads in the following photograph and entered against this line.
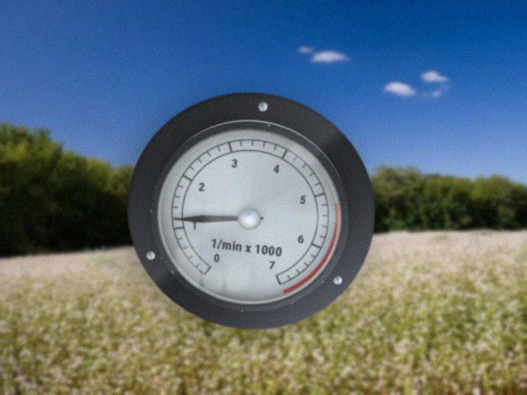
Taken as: 1200 rpm
